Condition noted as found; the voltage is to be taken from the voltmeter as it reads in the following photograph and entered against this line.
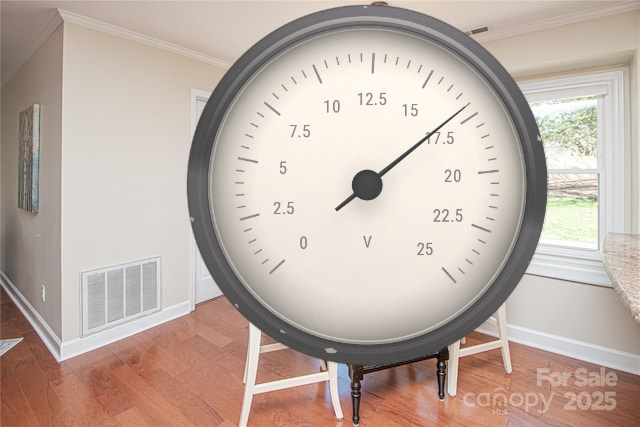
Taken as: 17 V
